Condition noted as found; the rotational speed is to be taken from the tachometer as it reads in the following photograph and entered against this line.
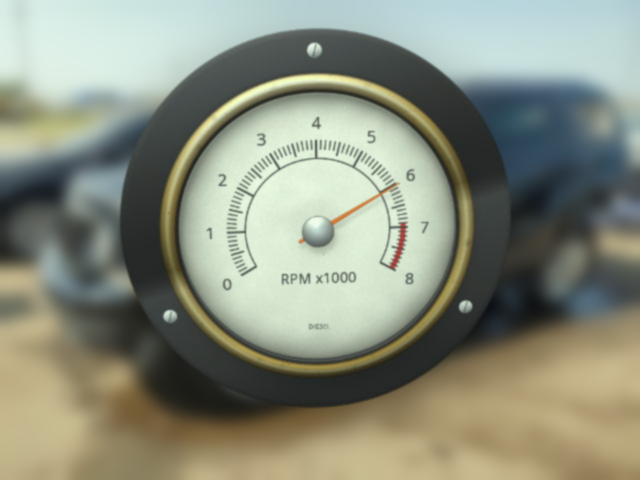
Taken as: 6000 rpm
